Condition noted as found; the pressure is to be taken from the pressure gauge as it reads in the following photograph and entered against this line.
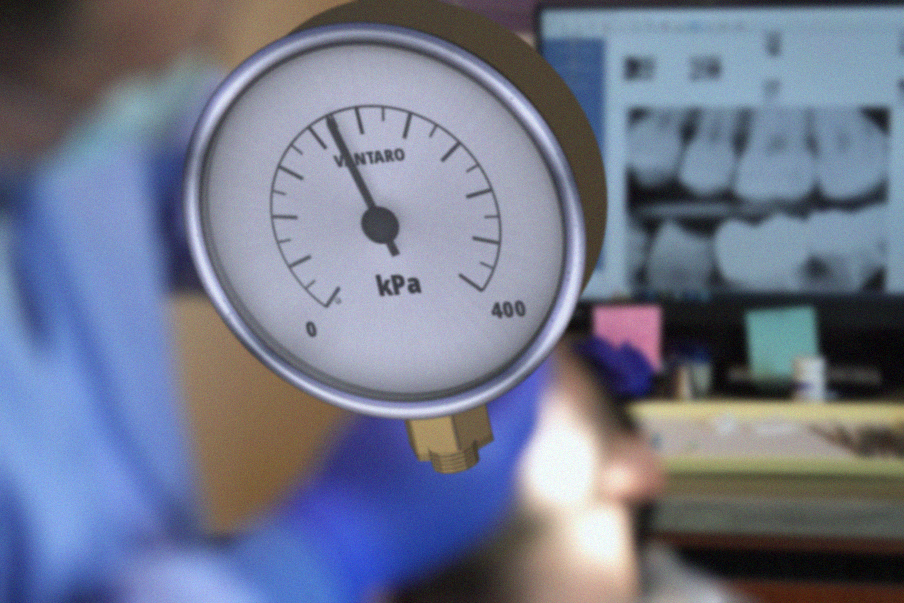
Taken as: 180 kPa
